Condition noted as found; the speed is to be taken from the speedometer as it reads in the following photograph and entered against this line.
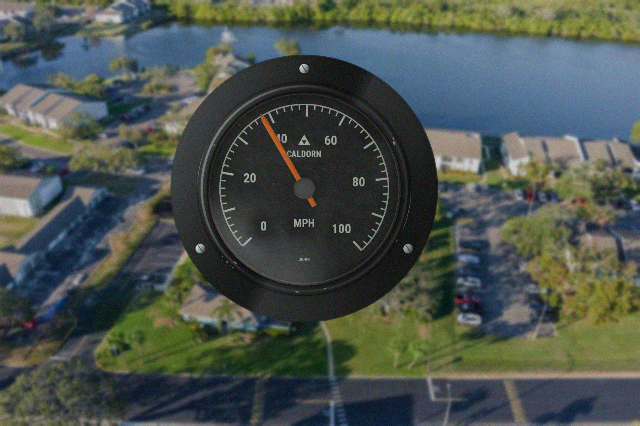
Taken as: 38 mph
